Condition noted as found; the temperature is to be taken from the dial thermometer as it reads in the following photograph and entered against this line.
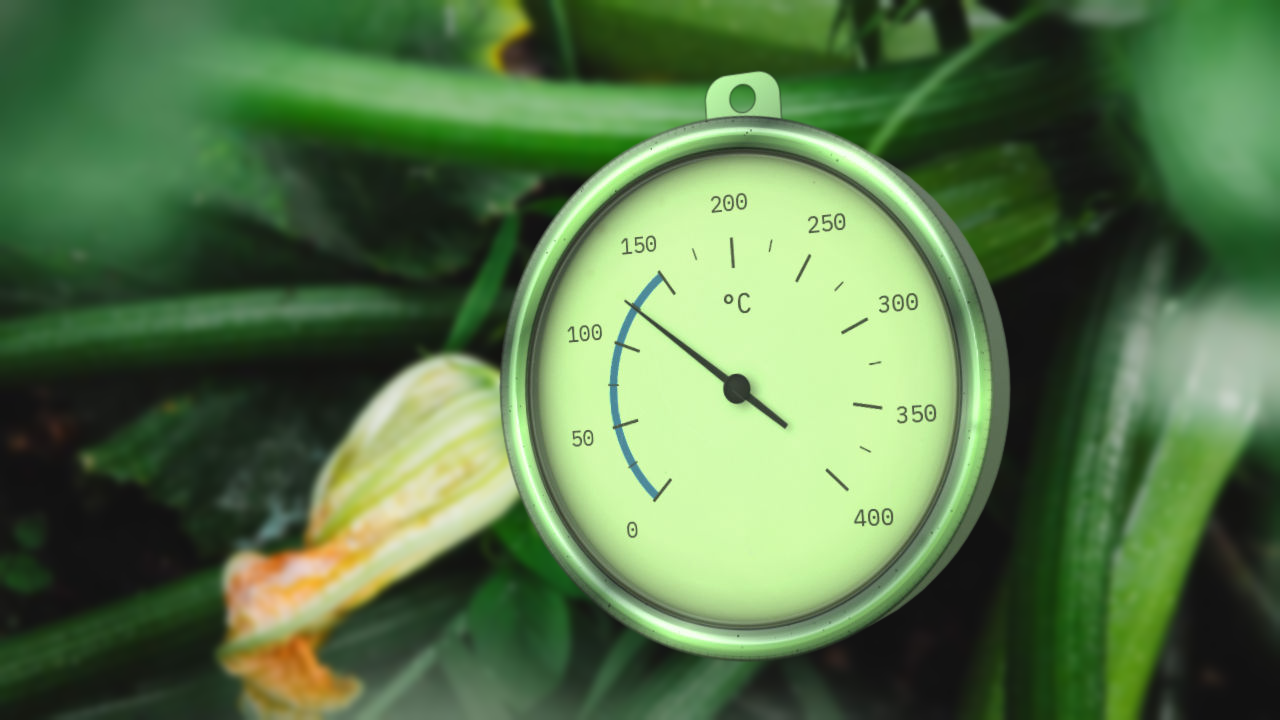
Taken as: 125 °C
